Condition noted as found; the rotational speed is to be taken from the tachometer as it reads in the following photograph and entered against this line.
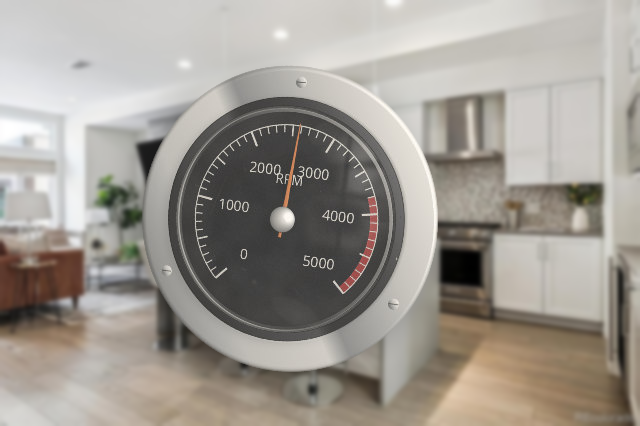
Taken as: 2600 rpm
